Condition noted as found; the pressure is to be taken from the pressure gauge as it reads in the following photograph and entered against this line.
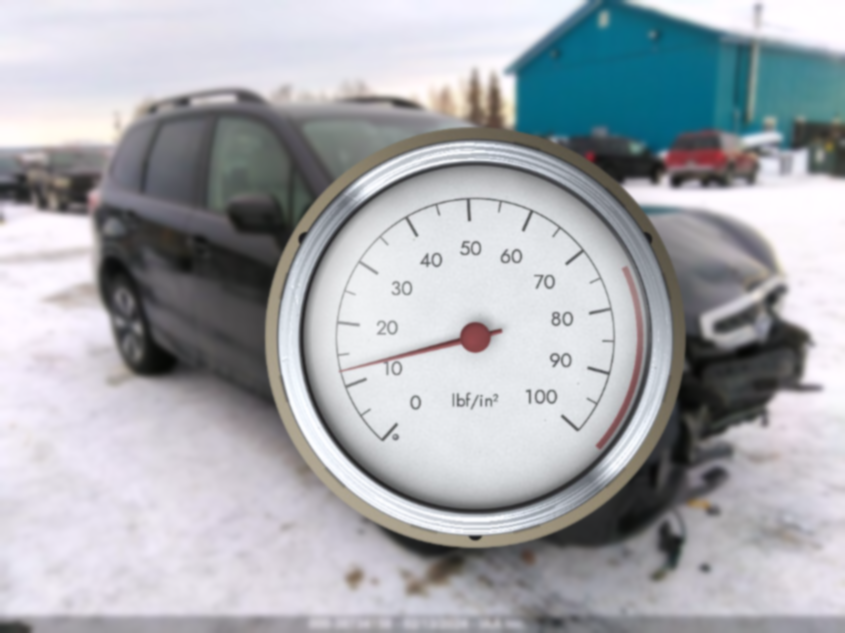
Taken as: 12.5 psi
